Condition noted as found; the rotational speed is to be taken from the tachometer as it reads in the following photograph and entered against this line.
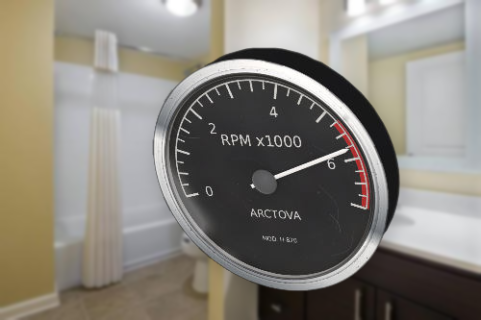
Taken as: 5750 rpm
